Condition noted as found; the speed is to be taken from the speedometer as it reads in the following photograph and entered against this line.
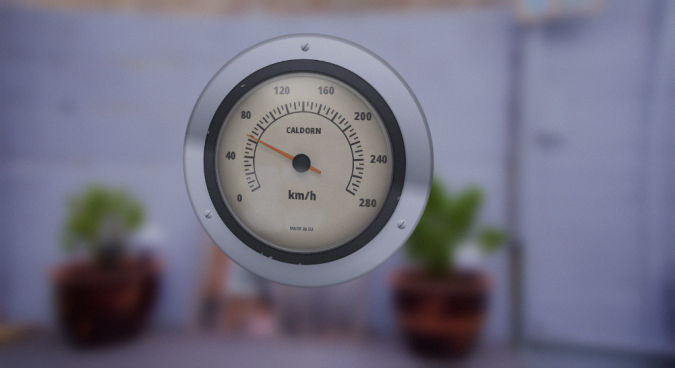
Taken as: 65 km/h
